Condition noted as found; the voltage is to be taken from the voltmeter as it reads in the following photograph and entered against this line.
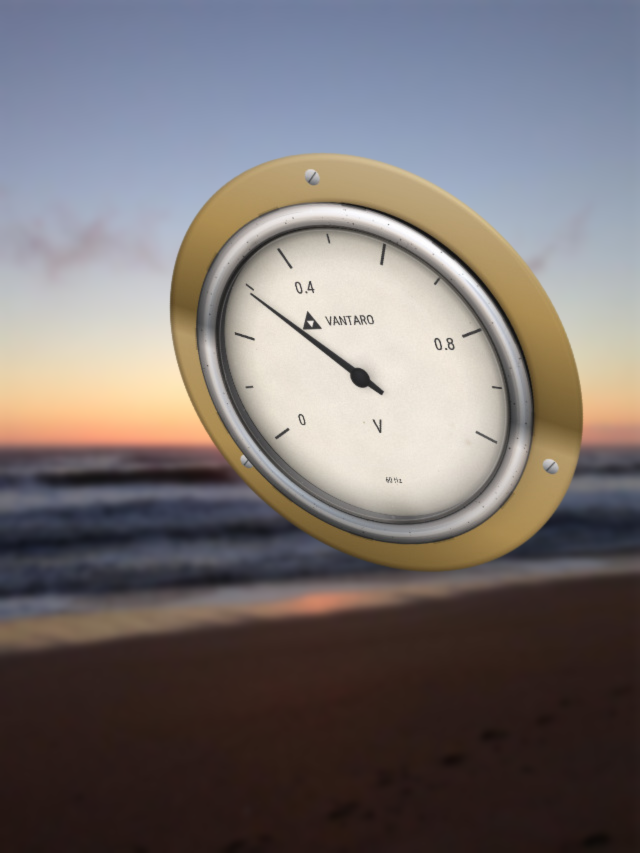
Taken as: 0.3 V
